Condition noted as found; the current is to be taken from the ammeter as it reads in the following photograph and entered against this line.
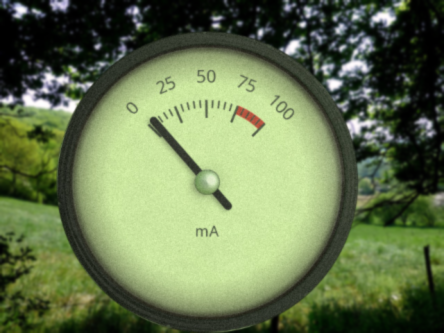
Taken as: 5 mA
